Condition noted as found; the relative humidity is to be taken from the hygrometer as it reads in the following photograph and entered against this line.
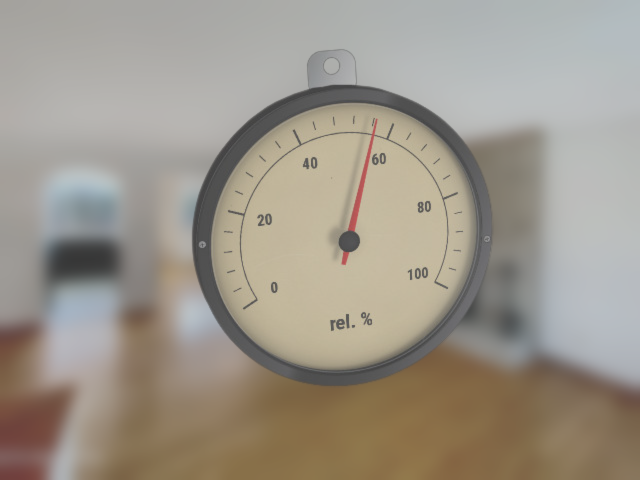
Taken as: 56 %
